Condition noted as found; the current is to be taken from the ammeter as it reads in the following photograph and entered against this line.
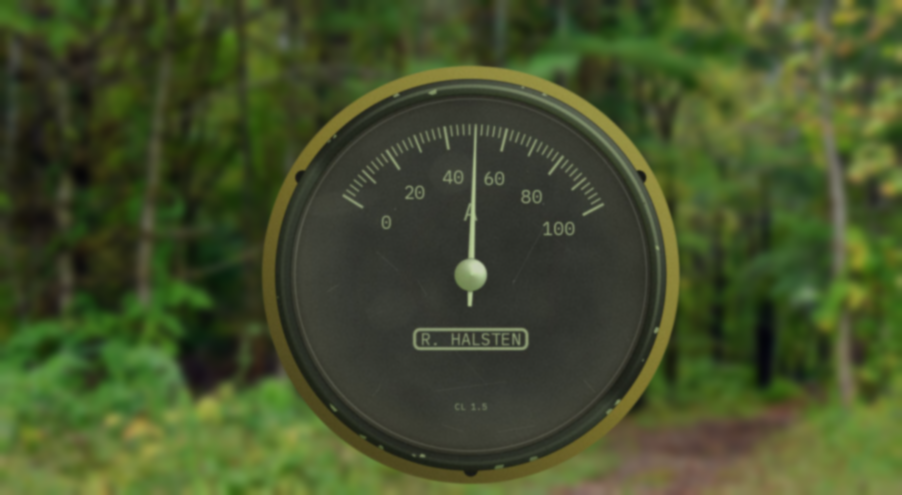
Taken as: 50 A
